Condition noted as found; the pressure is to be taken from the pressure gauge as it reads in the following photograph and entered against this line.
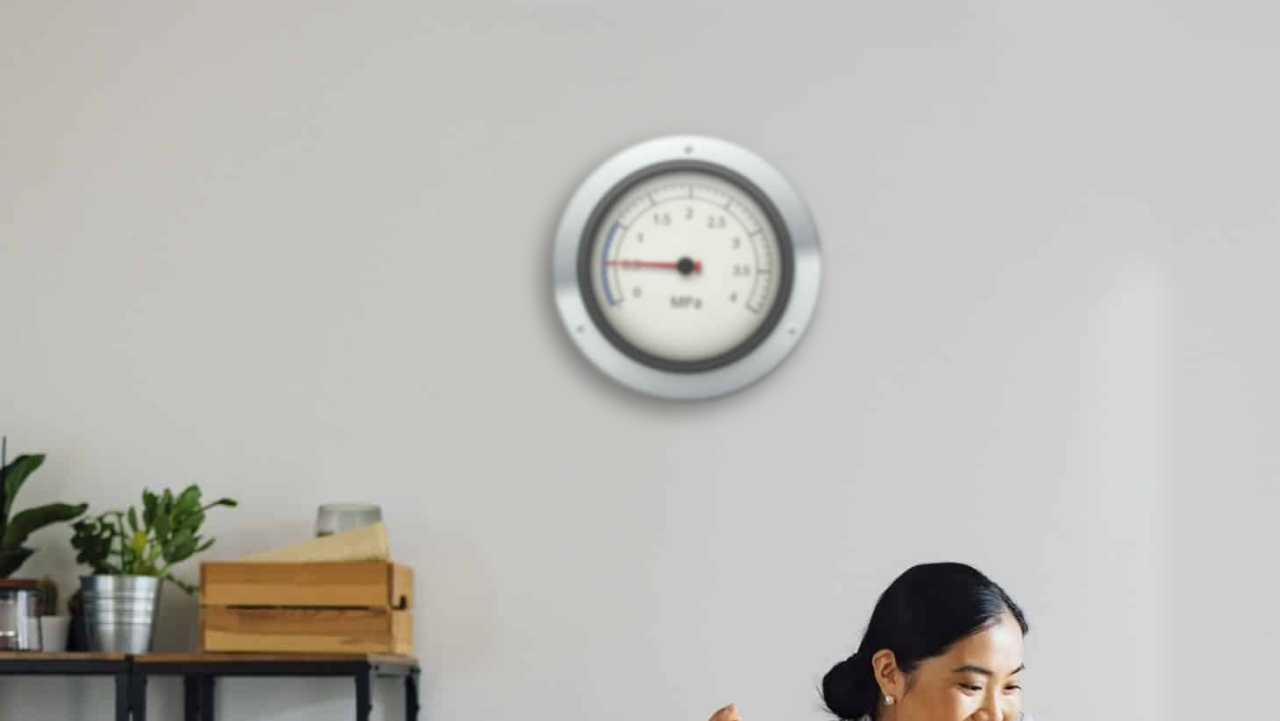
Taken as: 0.5 MPa
